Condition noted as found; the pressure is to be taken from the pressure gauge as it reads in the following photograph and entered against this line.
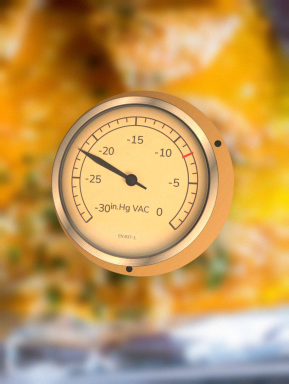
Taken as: -22 inHg
